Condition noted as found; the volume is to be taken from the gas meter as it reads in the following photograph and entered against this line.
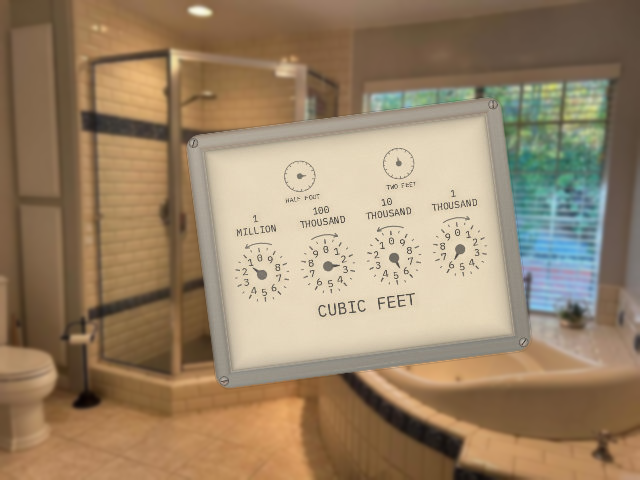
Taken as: 125600 ft³
